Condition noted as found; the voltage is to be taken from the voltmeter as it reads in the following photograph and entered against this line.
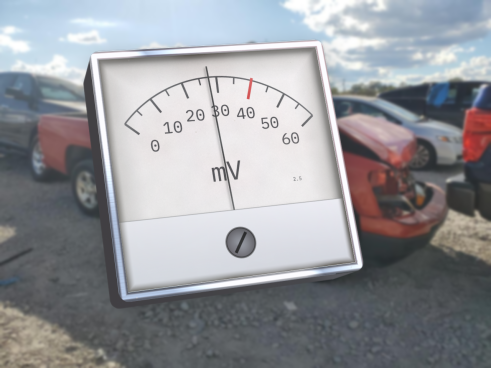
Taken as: 27.5 mV
